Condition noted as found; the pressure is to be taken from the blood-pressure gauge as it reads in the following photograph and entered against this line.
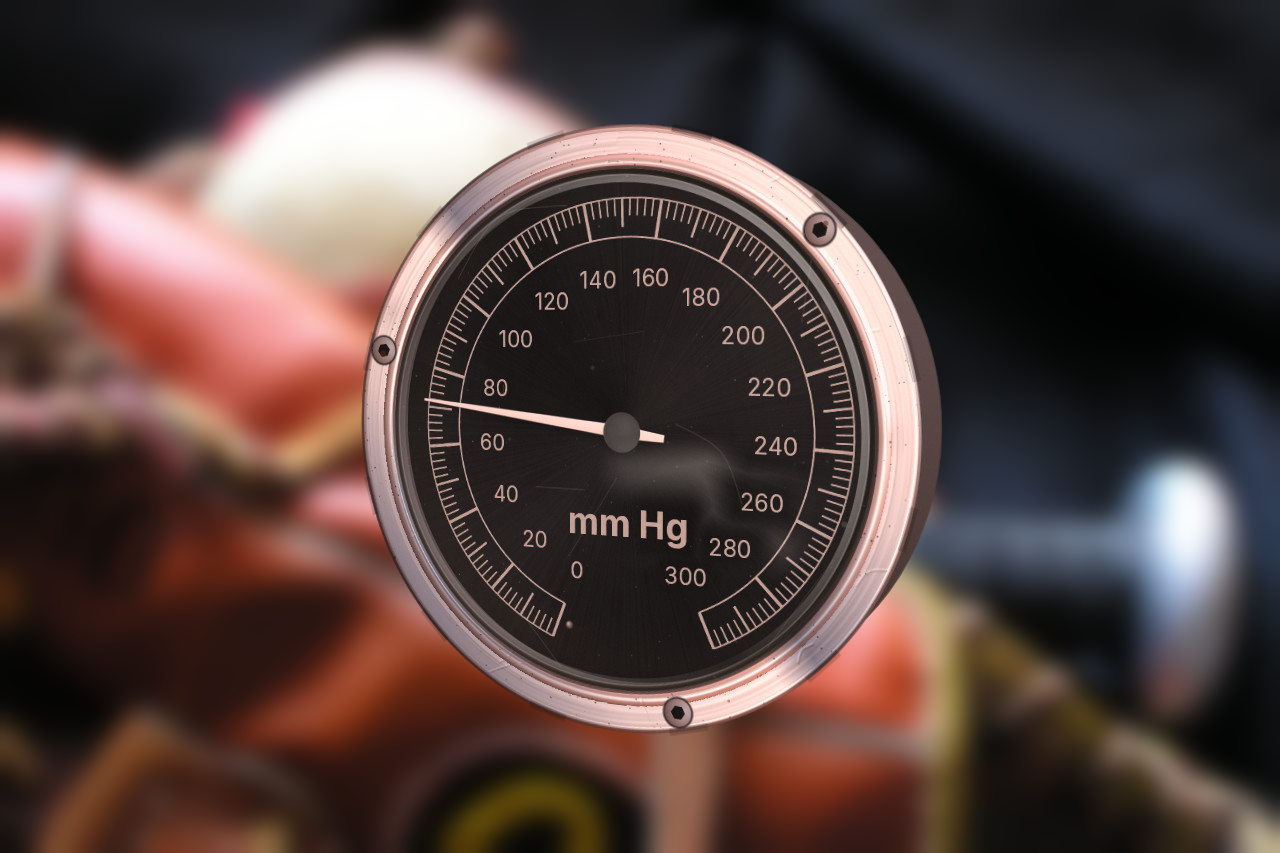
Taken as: 72 mmHg
